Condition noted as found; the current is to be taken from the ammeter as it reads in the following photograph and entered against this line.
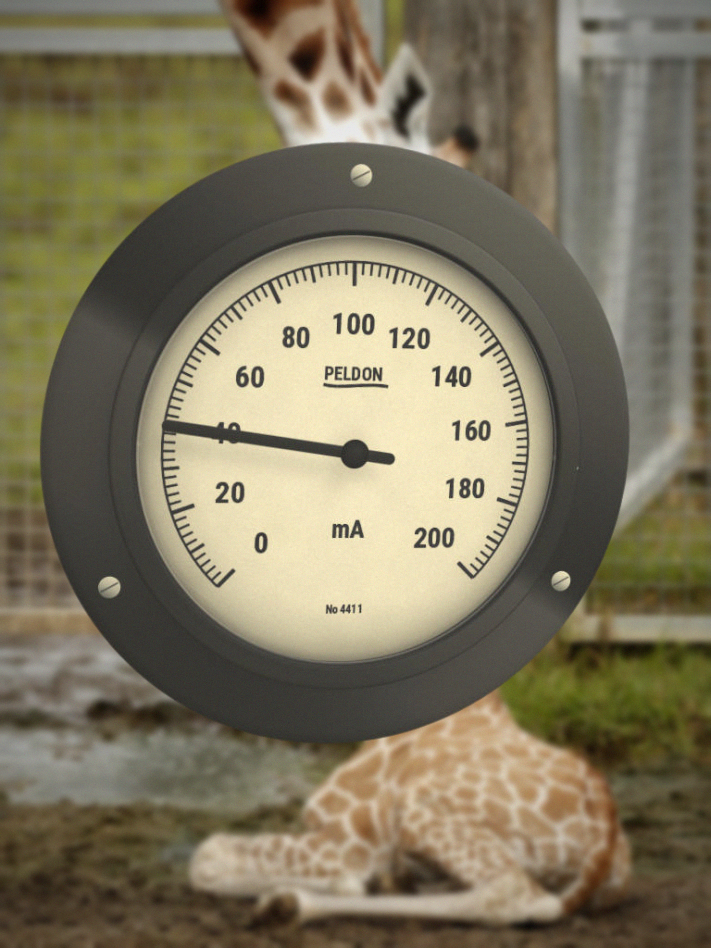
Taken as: 40 mA
